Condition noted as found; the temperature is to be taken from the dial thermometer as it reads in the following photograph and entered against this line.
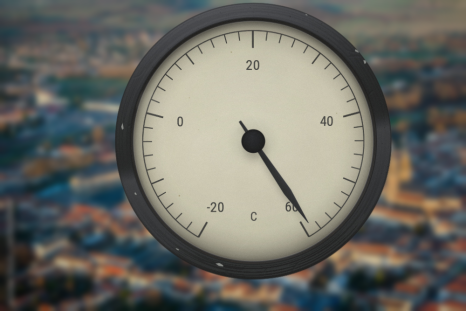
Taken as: 59 °C
